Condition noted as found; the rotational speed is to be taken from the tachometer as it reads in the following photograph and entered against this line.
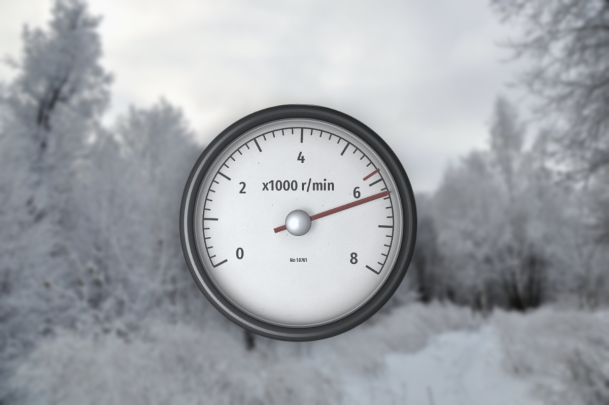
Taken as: 6300 rpm
